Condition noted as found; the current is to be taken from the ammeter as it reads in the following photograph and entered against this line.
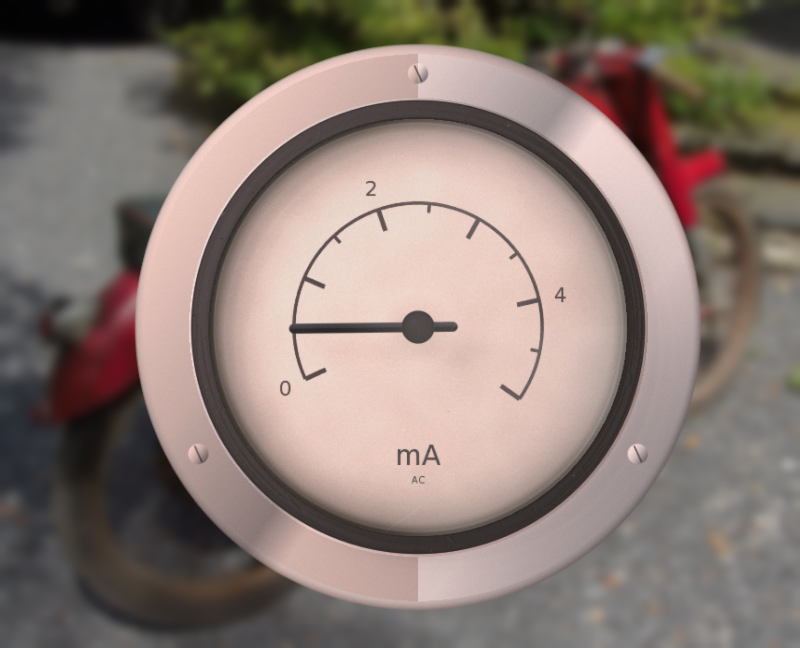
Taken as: 0.5 mA
